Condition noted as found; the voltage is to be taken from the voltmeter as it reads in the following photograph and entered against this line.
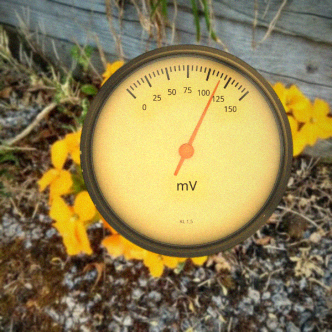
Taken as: 115 mV
